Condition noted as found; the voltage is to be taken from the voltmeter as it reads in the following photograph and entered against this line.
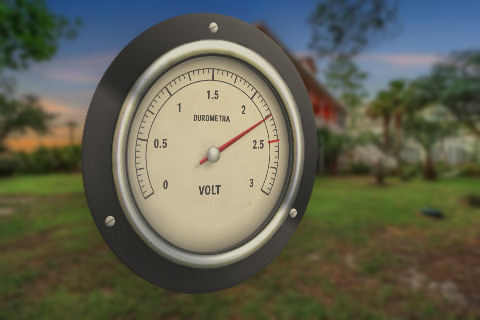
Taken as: 2.25 V
